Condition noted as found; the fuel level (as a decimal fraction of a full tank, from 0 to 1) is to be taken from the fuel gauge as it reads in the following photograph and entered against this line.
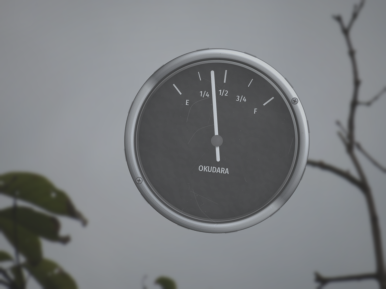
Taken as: 0.375
